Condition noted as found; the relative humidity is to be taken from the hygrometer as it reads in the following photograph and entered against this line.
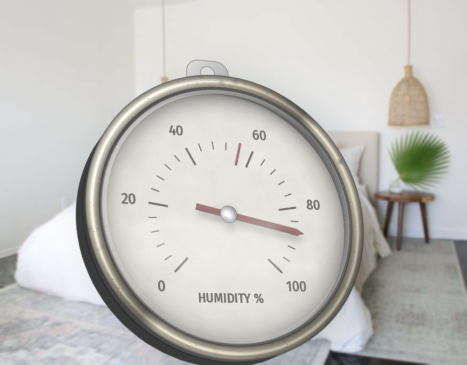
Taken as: 88 %
